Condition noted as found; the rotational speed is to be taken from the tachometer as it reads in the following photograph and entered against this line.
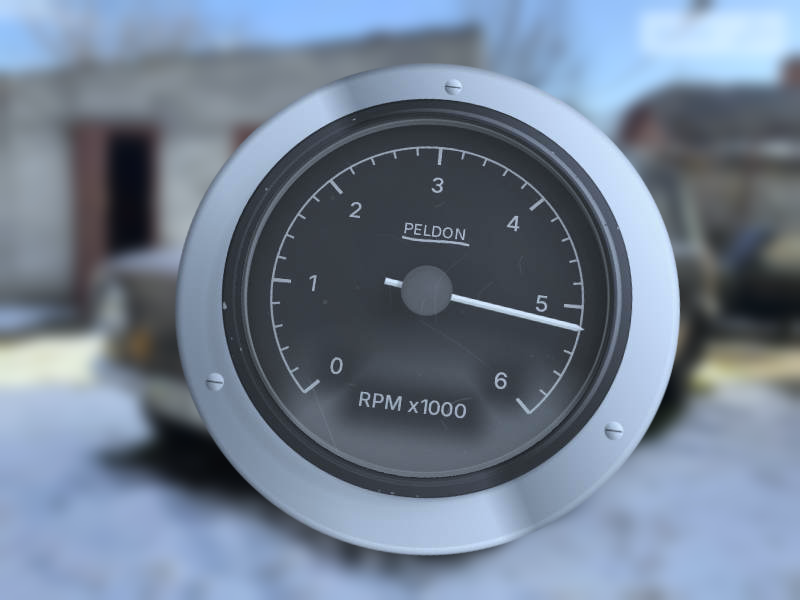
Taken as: 5200 rpm
